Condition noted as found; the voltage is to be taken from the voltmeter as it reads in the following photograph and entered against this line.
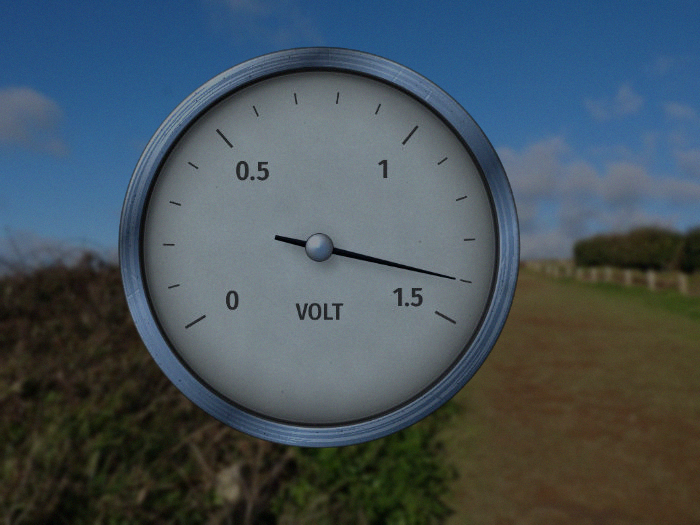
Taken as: 1.4 V
